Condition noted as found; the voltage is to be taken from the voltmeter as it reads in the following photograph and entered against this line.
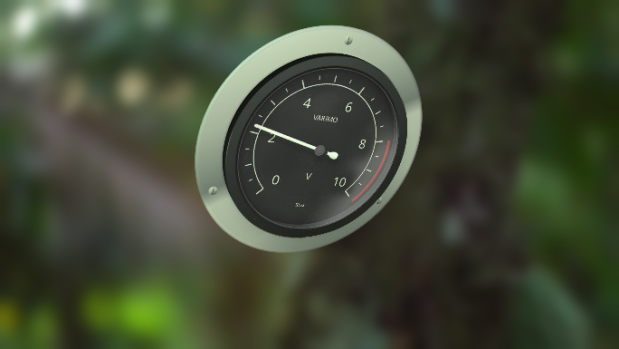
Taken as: 2.25 V
